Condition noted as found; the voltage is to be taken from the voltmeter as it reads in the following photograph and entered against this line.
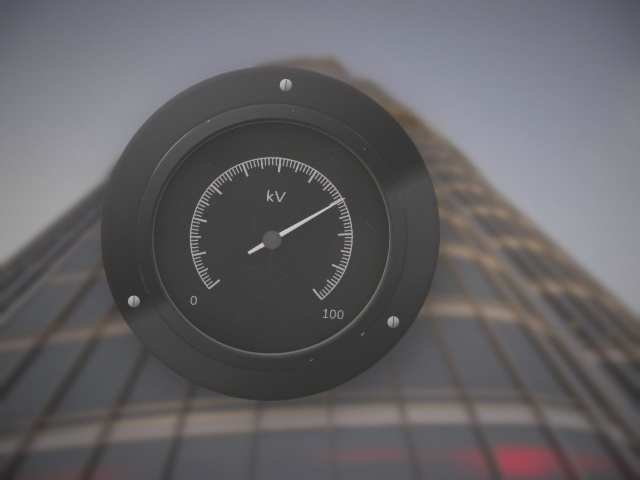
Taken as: 70 kV
